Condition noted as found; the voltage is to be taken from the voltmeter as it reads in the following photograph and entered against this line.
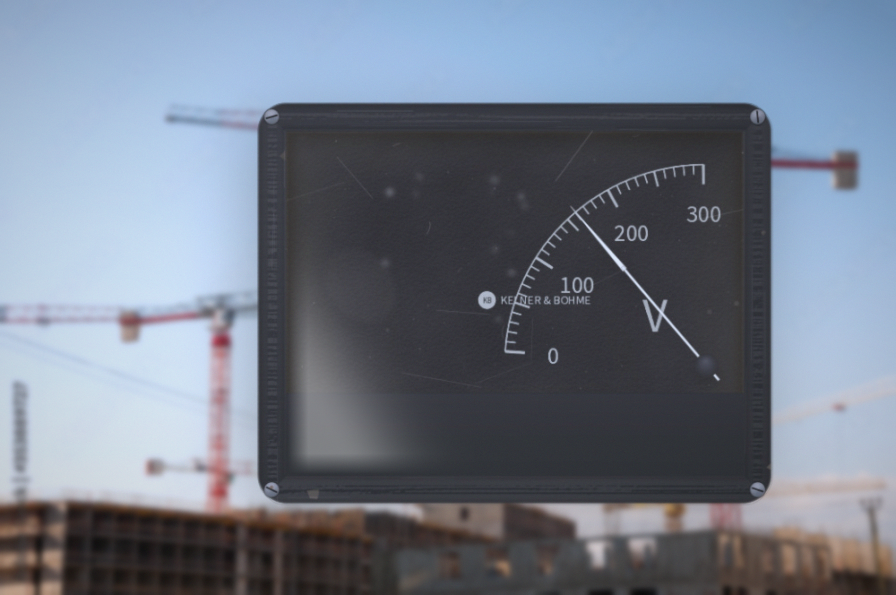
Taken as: 160 V
